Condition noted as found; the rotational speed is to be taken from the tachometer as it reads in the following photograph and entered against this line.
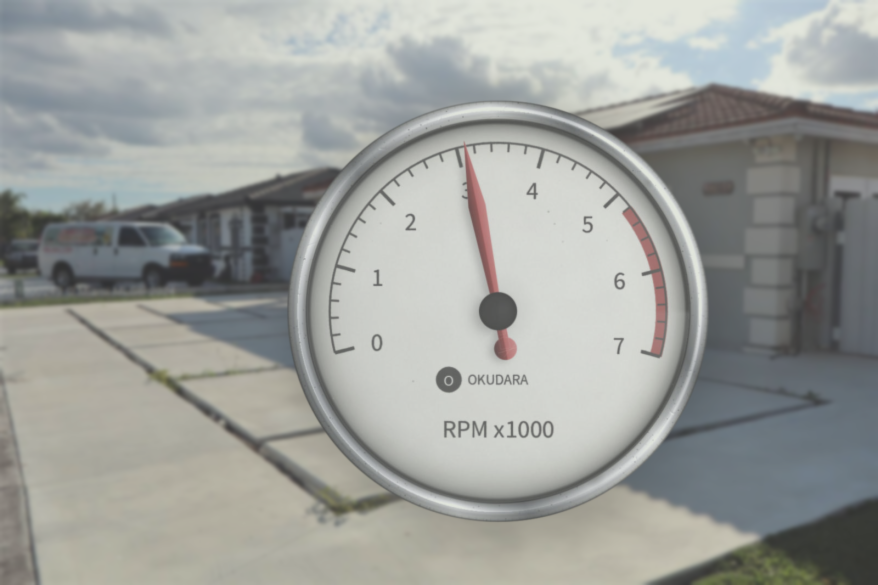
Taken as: 3100 rpm
